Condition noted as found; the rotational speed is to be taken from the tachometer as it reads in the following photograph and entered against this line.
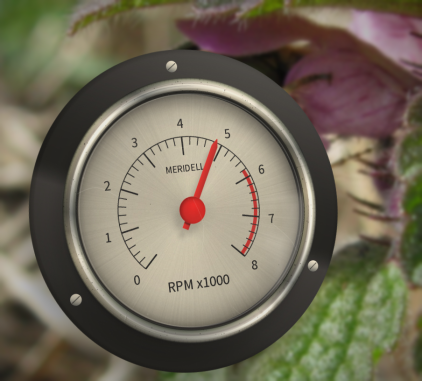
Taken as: 4800 rpm
